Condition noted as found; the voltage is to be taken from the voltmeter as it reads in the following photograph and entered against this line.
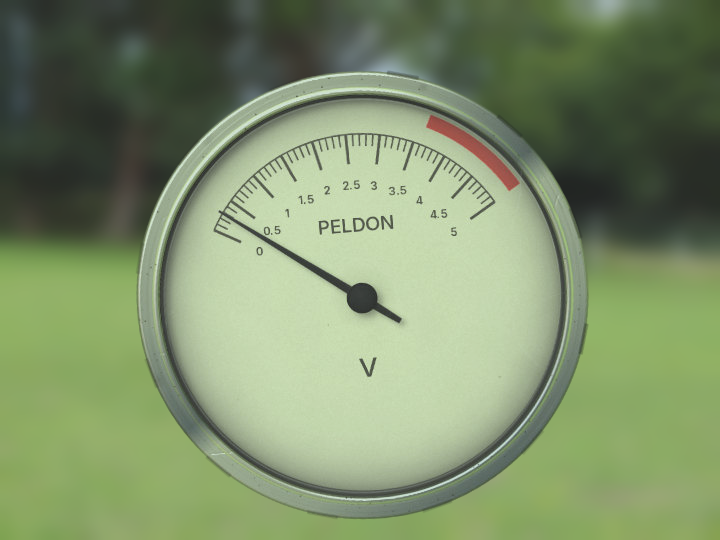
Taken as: 0.3 V
